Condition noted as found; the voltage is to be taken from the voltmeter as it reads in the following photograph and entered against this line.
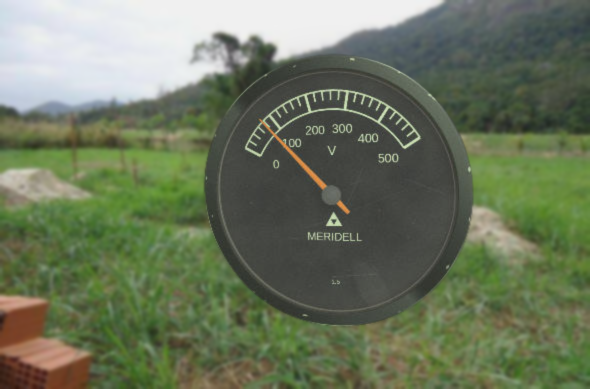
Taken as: 80 V
